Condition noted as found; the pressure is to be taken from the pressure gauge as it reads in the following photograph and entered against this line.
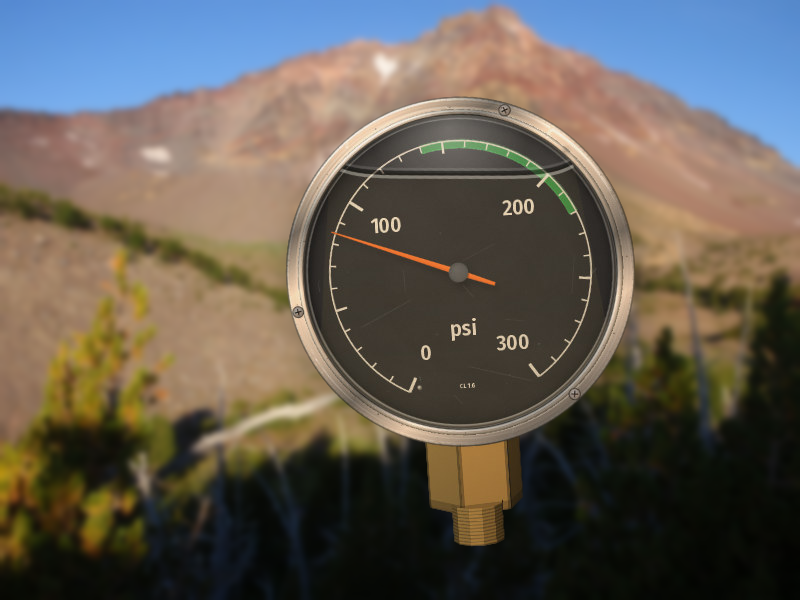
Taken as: 85 psi
